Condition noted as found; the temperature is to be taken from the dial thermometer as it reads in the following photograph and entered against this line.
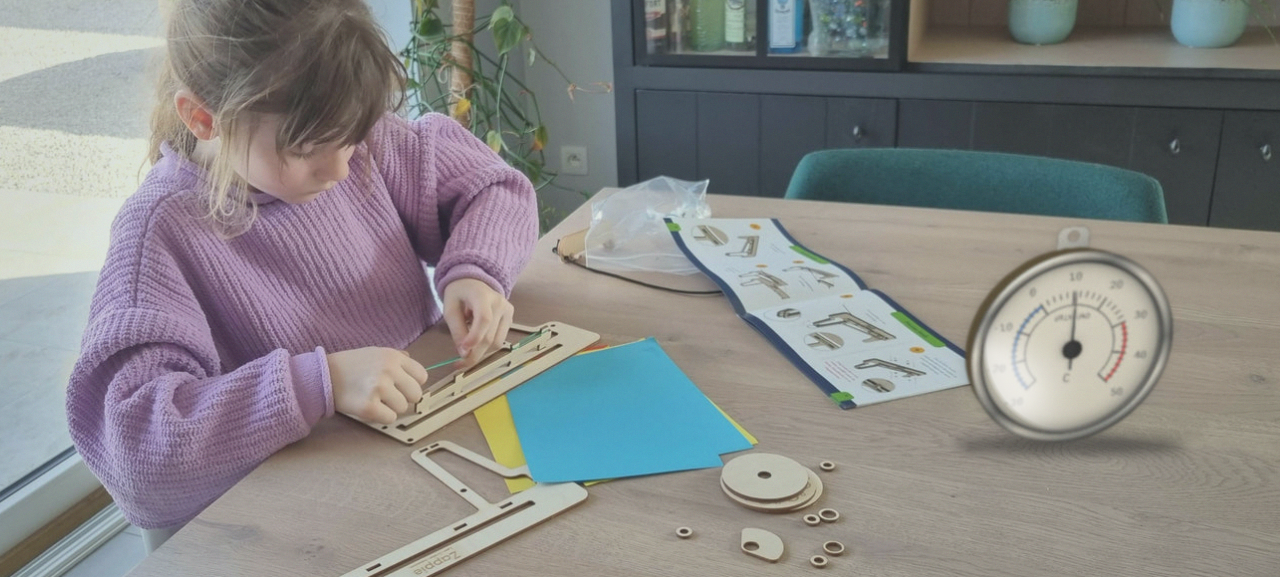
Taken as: 10 °C
